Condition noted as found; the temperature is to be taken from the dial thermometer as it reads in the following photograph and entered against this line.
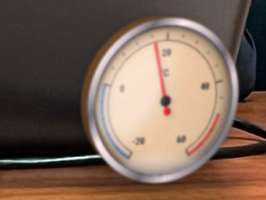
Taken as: 16 °C
